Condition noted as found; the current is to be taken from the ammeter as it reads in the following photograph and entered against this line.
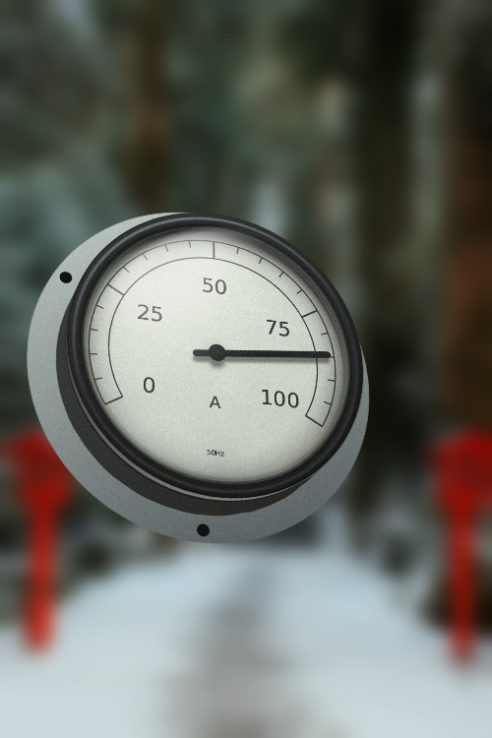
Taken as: 85 A
